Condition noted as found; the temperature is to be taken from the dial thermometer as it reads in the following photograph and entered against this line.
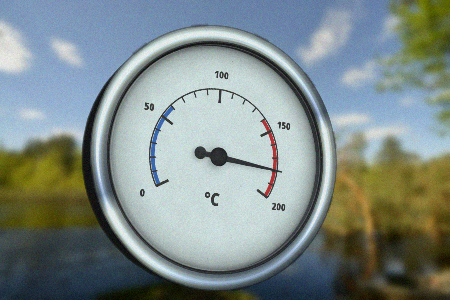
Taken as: 180 °C
